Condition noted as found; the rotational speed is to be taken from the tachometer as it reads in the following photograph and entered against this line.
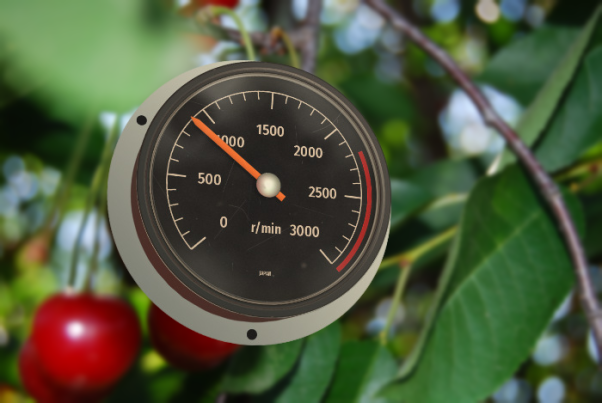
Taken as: 900 rpm
